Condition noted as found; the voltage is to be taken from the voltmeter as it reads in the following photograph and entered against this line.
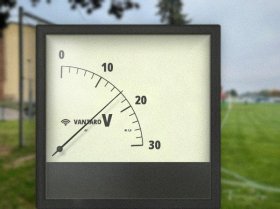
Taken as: 16 V
